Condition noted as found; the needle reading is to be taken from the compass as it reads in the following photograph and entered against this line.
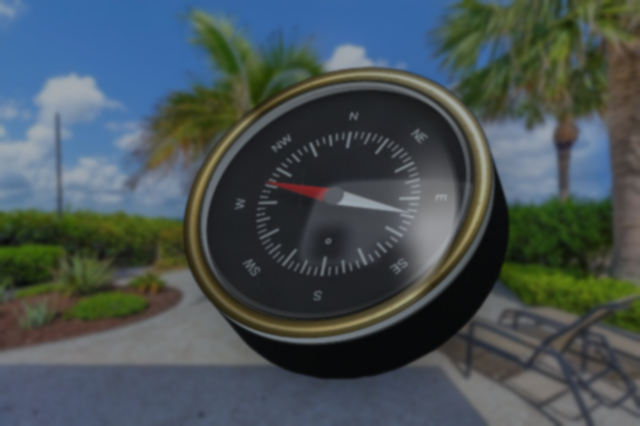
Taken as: 285 °
